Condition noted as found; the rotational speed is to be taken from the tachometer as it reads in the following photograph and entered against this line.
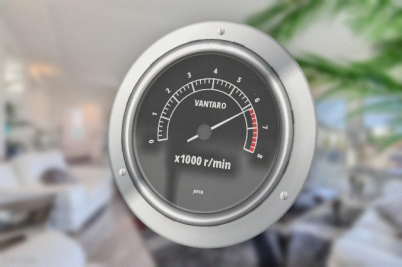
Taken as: 6200 rpm
